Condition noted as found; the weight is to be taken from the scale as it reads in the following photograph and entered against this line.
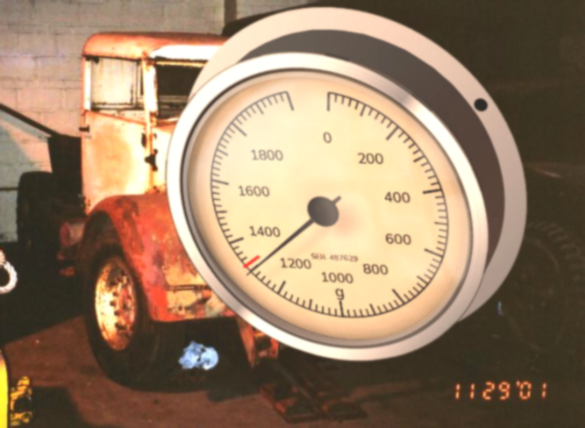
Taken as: 1300 g
